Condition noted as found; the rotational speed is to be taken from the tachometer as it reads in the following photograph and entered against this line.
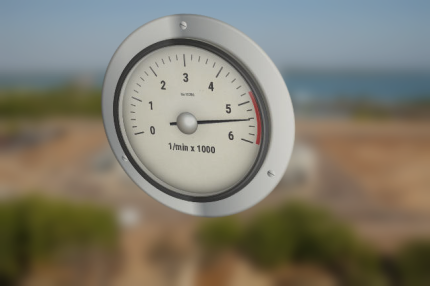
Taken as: 5400 rpm
